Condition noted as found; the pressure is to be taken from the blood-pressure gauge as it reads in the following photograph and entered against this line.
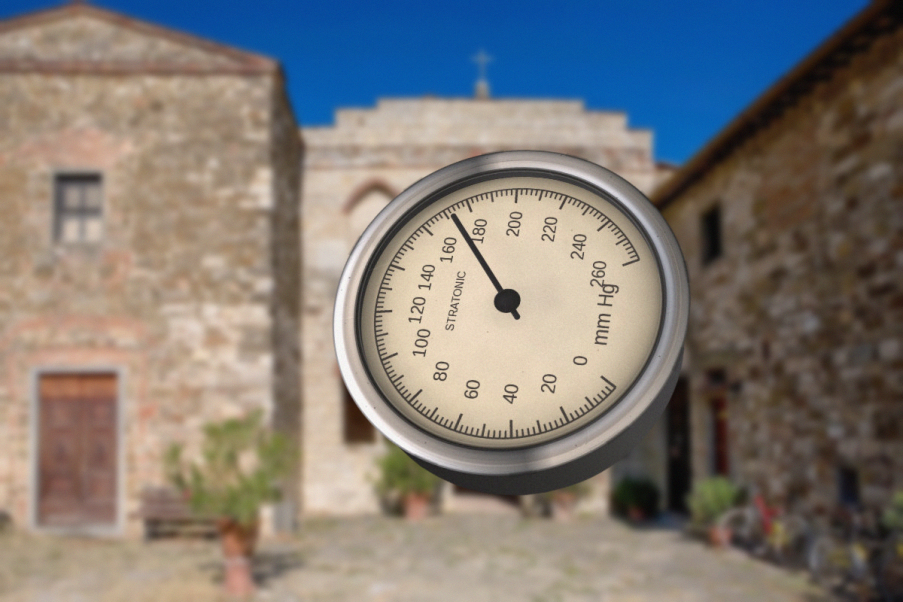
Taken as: 172 mmHg
